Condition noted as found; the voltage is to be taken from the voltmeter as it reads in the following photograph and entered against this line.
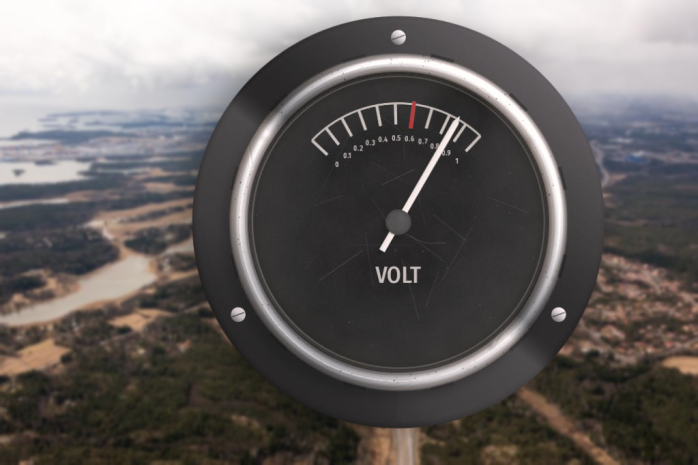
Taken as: 0.85 V
